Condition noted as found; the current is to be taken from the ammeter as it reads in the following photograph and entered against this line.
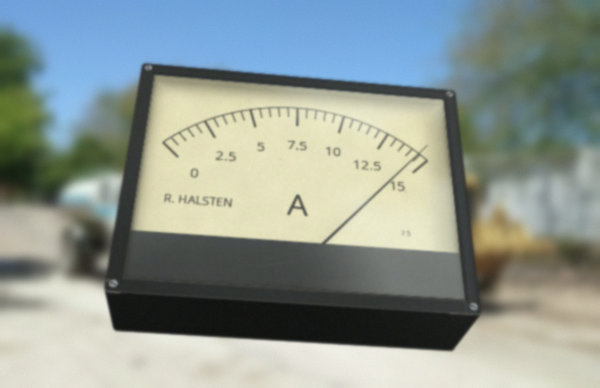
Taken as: 14.5 A
